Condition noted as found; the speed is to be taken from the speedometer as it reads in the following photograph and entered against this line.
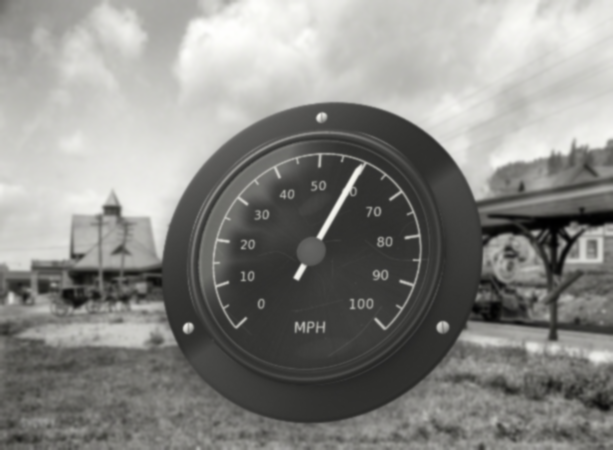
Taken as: 60 mph
